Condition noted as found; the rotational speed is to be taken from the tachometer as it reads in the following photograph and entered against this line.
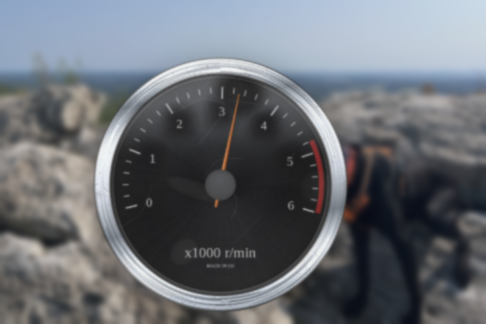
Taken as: 3300 rpm
